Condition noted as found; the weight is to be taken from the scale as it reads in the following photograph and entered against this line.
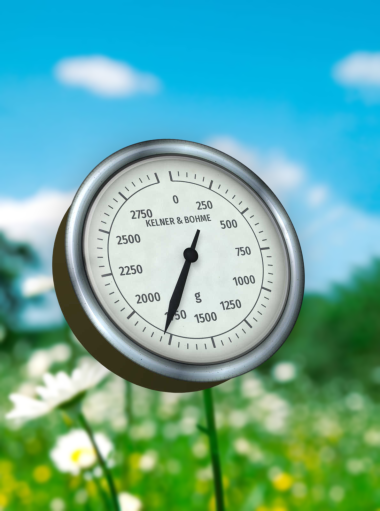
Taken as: 1800 g
